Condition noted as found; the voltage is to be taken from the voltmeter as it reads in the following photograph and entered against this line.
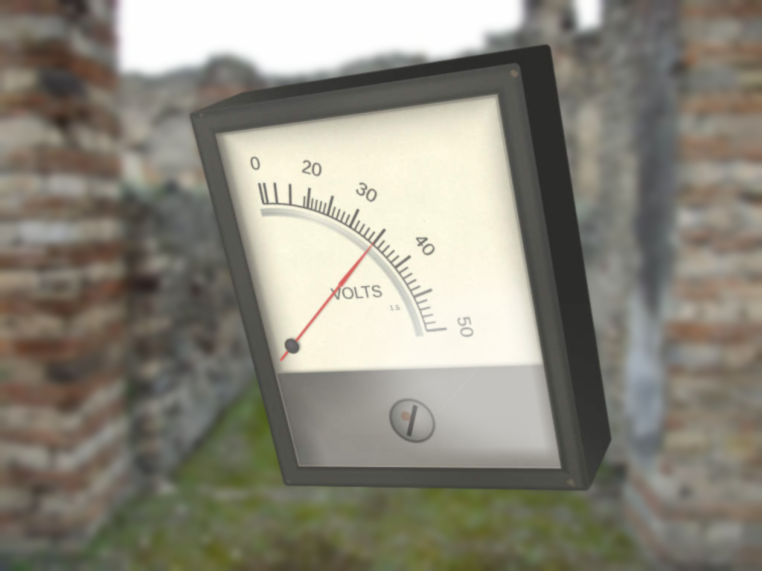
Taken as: 35 V
